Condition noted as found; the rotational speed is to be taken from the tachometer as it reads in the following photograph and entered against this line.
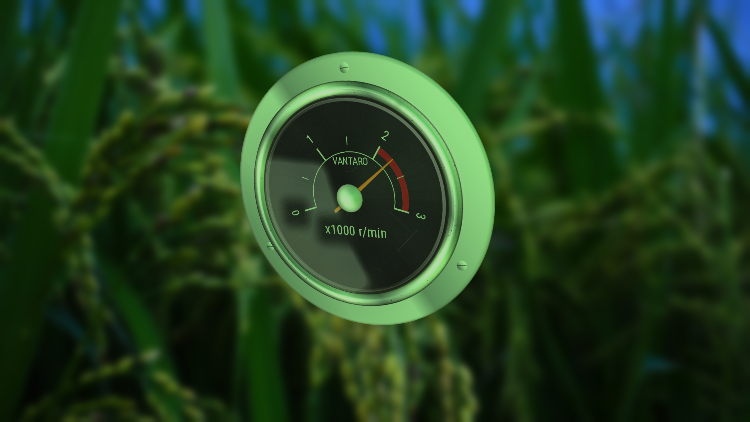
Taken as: 2250 rpm
